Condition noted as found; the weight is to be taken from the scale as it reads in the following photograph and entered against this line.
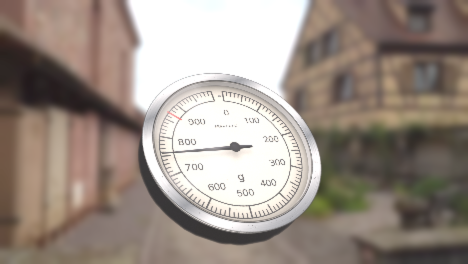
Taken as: 750 g
